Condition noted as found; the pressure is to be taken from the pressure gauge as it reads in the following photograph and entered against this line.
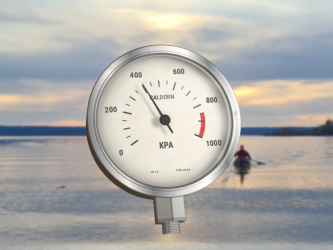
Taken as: 400 kPa
